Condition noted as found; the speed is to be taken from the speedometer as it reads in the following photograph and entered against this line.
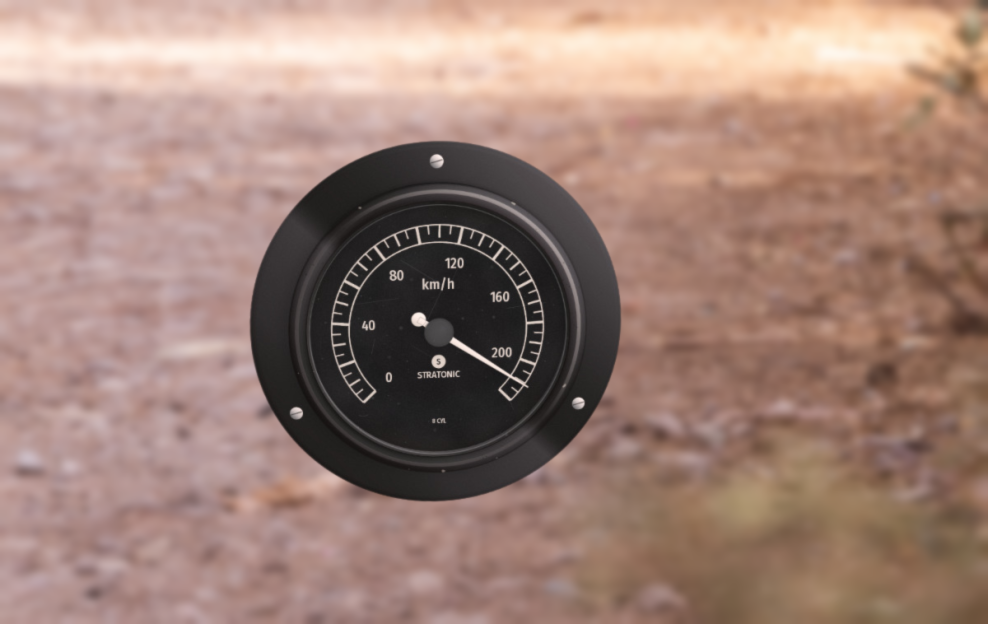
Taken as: 210 km/h
